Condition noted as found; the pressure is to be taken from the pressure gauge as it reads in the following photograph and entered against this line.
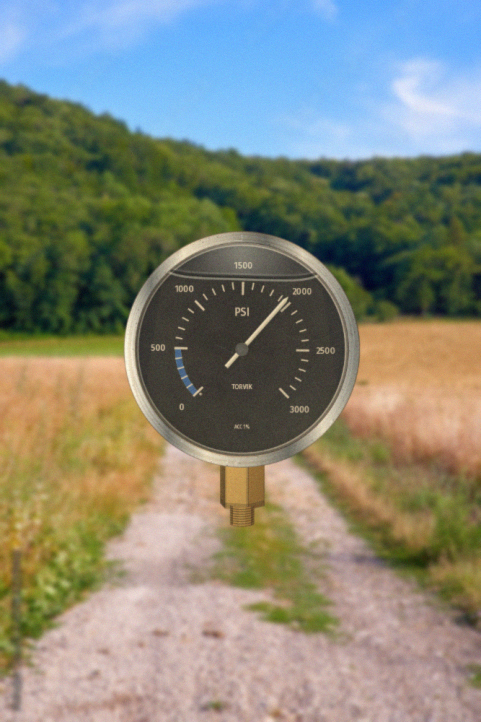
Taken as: 1950 psi
